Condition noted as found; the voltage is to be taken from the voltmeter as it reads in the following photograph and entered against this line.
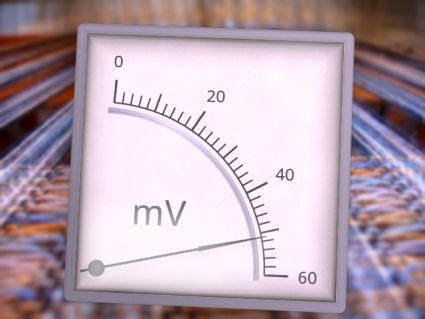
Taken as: 51 mV
